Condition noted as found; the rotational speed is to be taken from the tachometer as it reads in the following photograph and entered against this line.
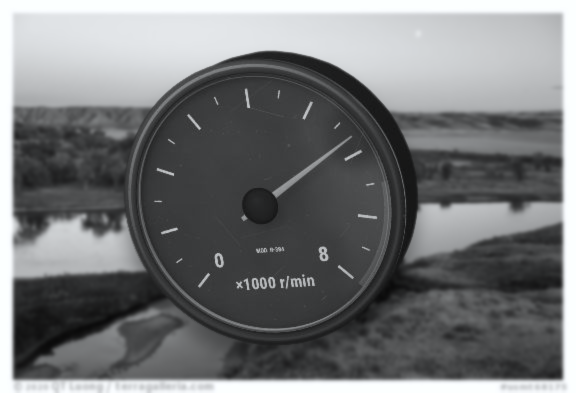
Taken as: 5750 rpm
